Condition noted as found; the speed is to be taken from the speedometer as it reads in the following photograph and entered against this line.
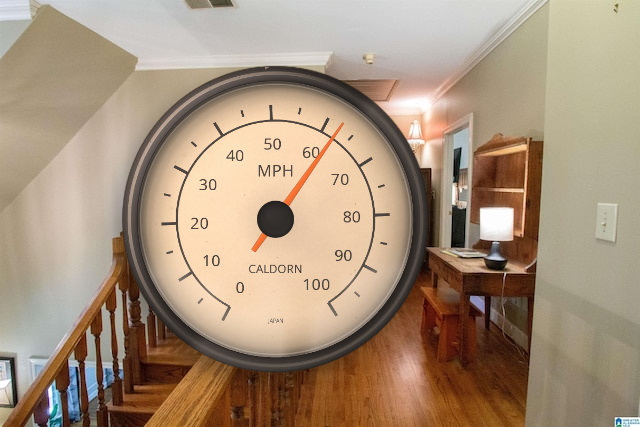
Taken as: 62.5 mph
